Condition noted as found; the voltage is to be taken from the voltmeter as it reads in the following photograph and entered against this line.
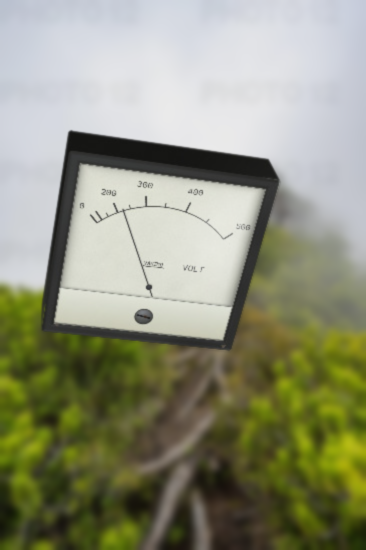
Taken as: 225 V
